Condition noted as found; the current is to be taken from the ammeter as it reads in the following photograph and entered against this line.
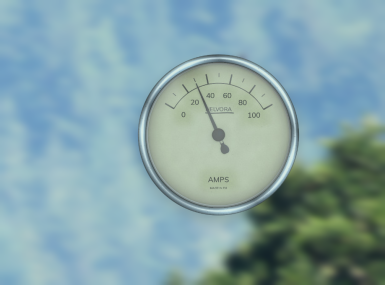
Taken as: 30 A
